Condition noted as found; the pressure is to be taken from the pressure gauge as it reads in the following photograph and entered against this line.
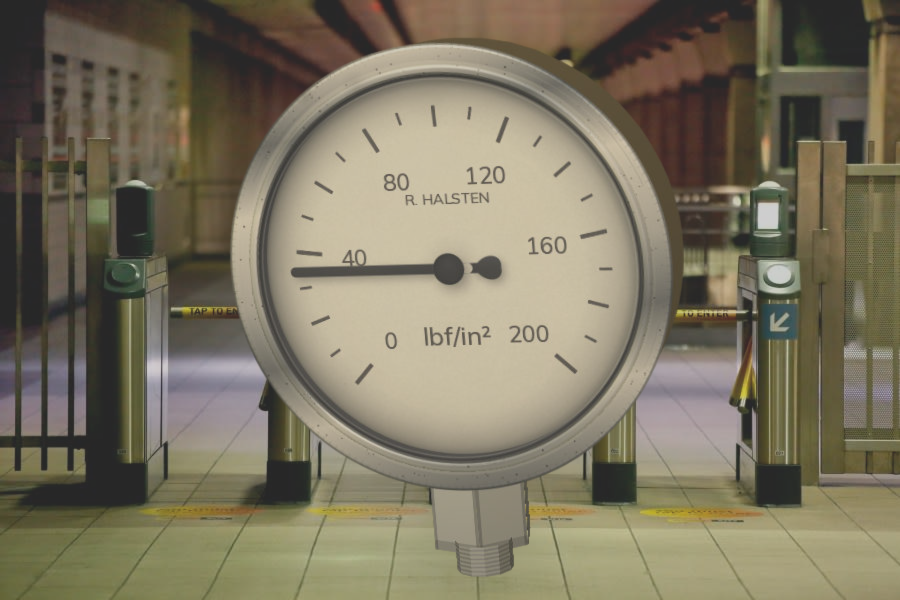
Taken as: 35 psi
